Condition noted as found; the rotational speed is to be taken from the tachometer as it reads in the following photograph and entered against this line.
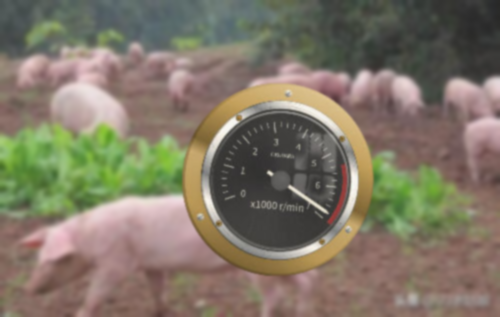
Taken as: 6800 rpm
